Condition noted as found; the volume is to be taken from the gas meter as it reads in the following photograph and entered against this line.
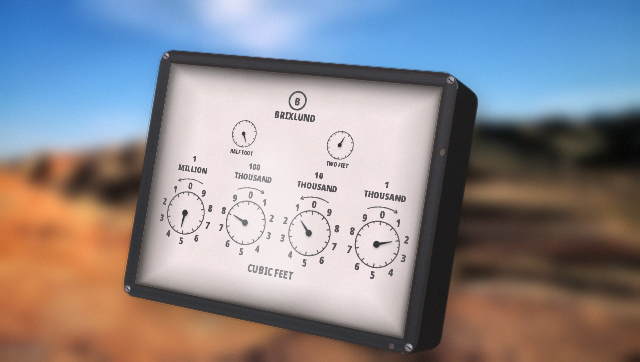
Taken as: 481200 ft³
